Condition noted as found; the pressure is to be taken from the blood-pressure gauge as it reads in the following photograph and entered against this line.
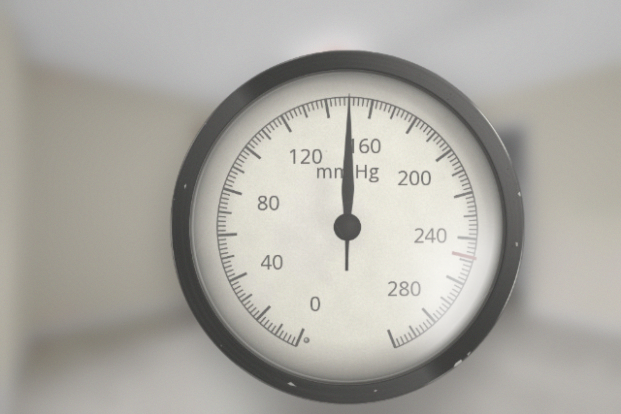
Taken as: 150 mmHg
